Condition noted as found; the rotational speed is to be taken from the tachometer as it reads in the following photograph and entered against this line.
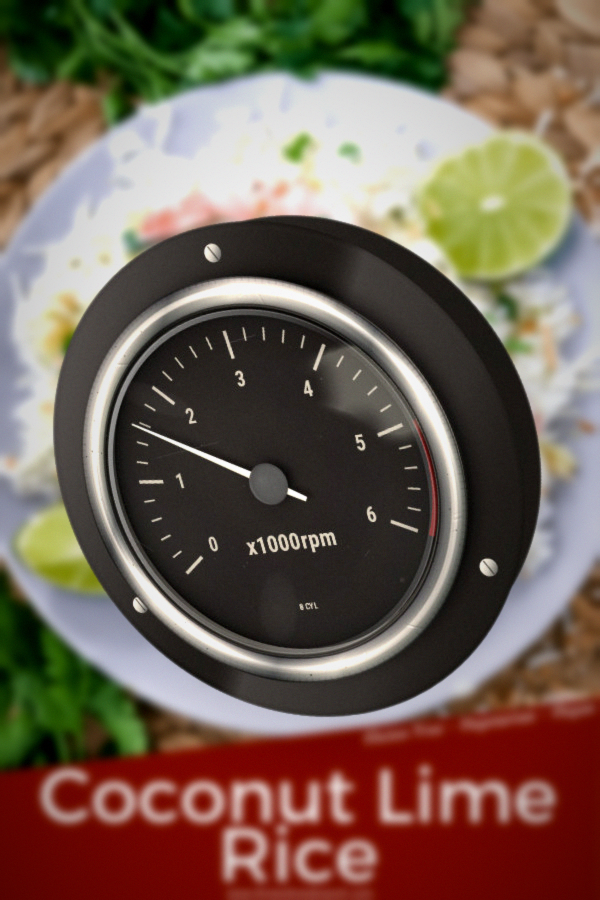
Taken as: 1600 rpm
